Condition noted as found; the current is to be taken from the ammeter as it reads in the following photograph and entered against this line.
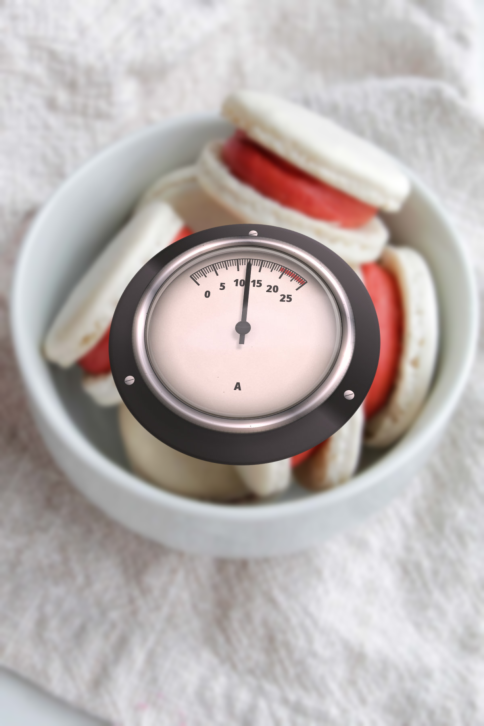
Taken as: 12.5 A
